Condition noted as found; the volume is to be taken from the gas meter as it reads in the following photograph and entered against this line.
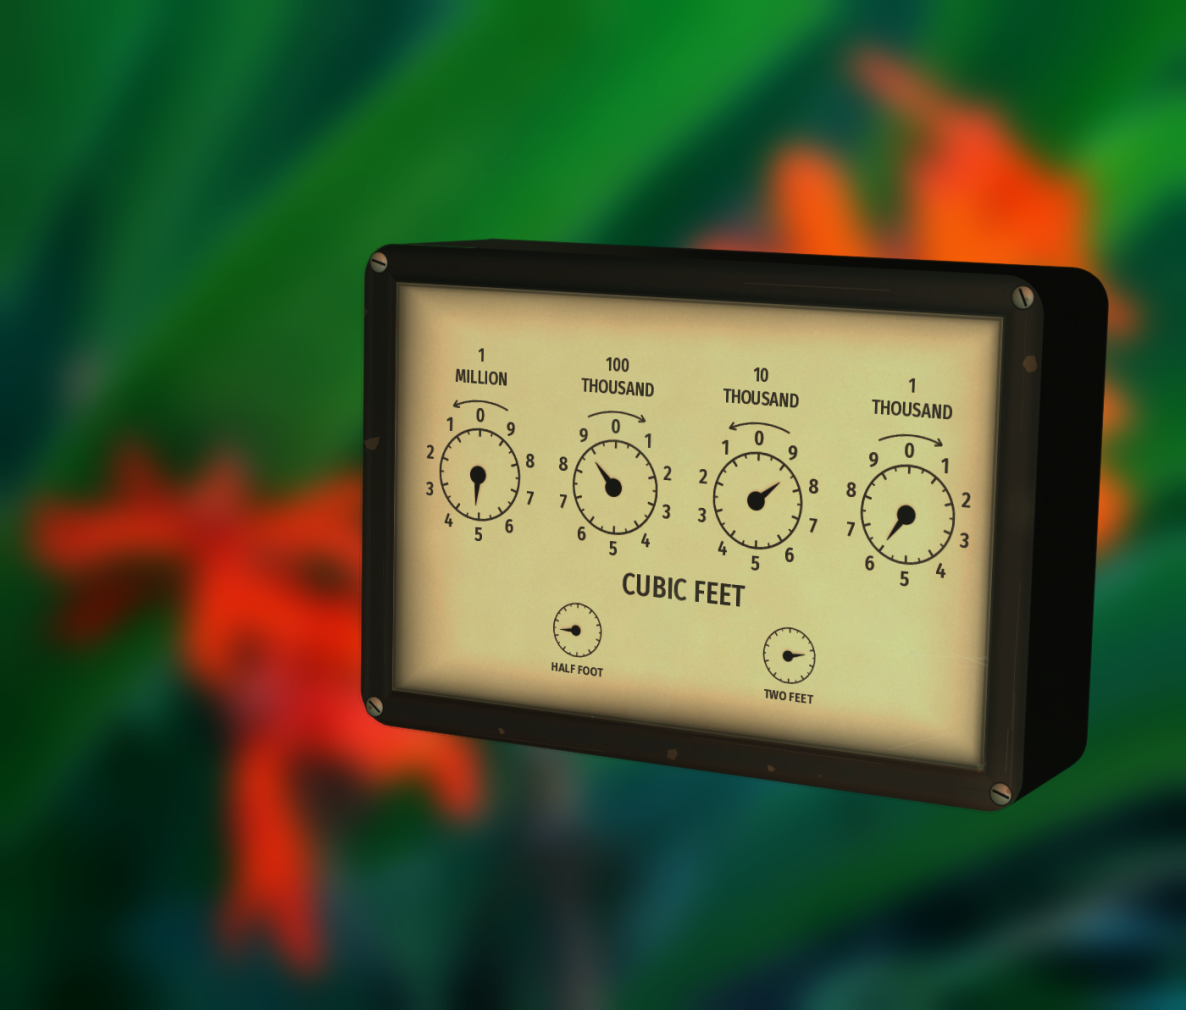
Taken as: 488600 ft³
